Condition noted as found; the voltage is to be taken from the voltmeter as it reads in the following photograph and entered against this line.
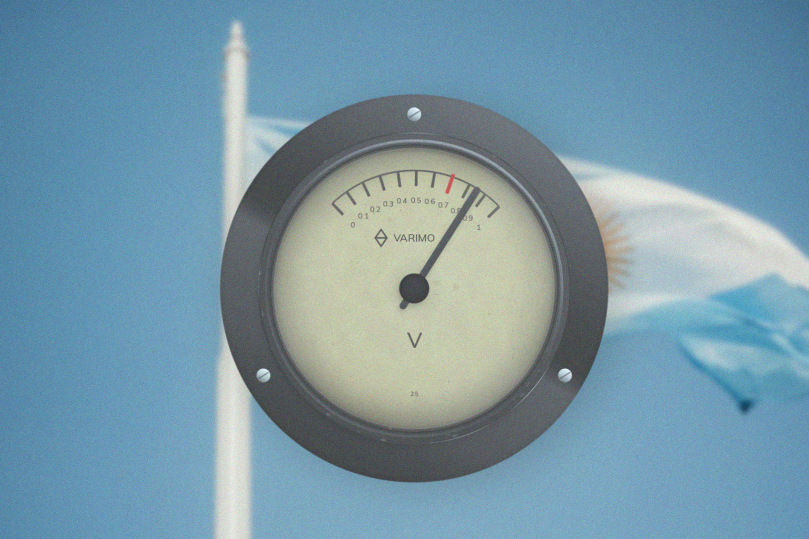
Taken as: 0.85 V
